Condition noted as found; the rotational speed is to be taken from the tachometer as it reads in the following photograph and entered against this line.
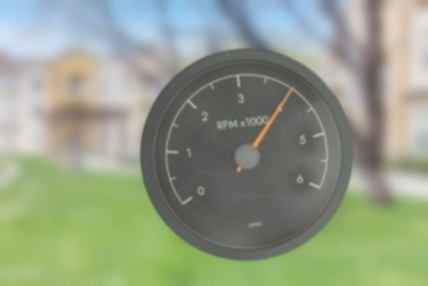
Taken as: 4000 rpm
